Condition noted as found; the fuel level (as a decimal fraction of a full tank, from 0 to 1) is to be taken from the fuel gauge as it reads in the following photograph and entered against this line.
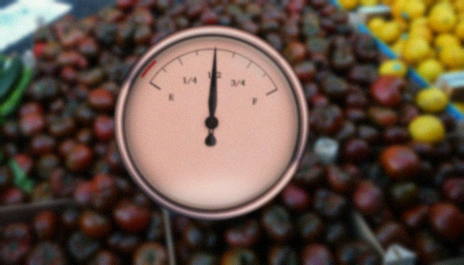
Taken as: 0.5
